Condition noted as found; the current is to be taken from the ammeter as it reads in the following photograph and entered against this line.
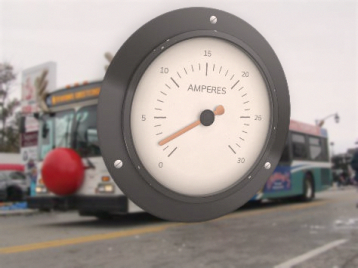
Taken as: 2 A
